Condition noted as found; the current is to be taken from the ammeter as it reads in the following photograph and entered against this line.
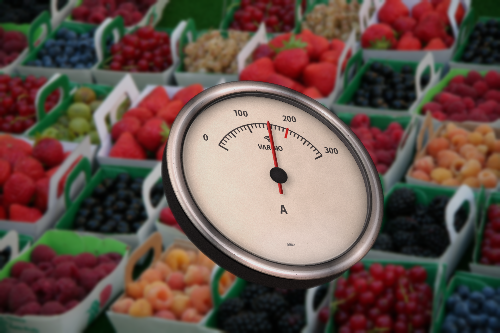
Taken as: 150 A
